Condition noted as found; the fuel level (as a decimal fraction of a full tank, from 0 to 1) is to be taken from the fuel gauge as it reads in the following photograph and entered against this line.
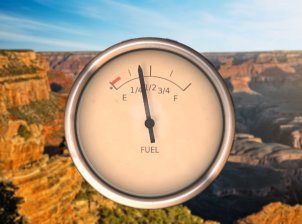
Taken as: 0.375
